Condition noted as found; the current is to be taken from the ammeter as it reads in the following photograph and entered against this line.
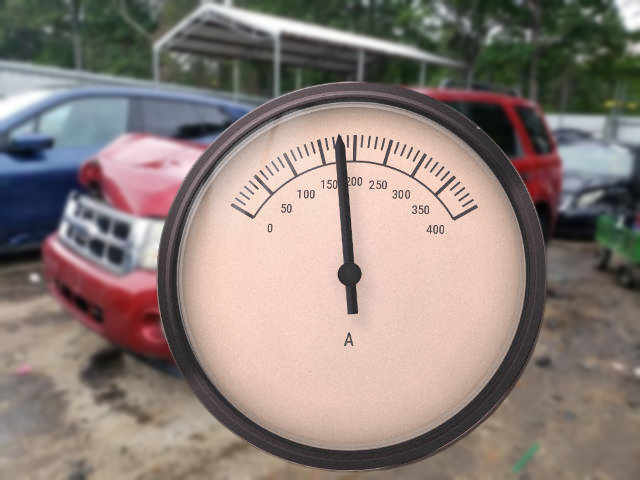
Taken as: 180 A
